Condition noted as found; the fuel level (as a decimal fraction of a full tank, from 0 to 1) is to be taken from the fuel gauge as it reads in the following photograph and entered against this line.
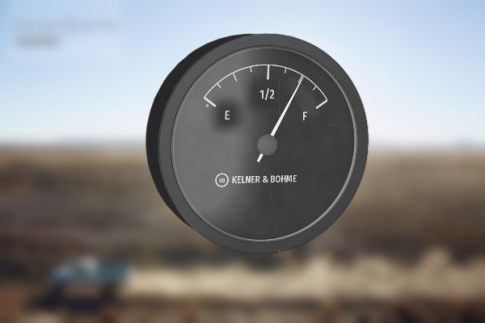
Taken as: 0.75
